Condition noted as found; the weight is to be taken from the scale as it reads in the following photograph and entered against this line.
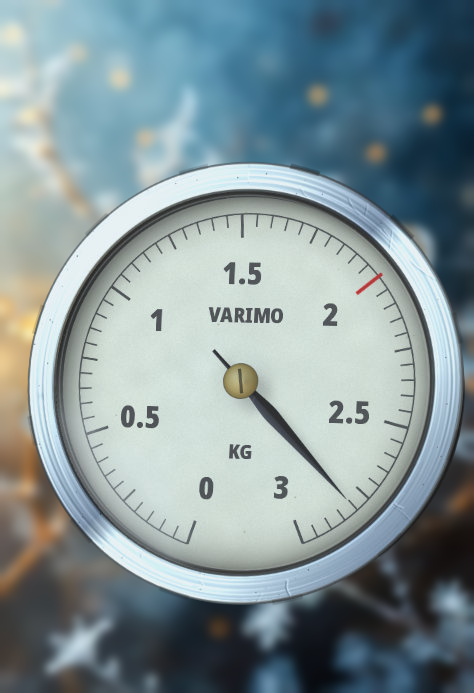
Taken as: 2.8 kg
